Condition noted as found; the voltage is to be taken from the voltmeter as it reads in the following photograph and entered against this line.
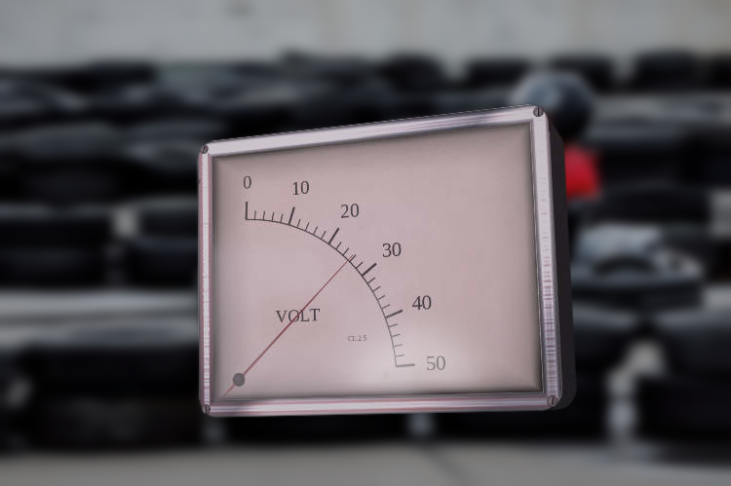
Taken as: 26 V
